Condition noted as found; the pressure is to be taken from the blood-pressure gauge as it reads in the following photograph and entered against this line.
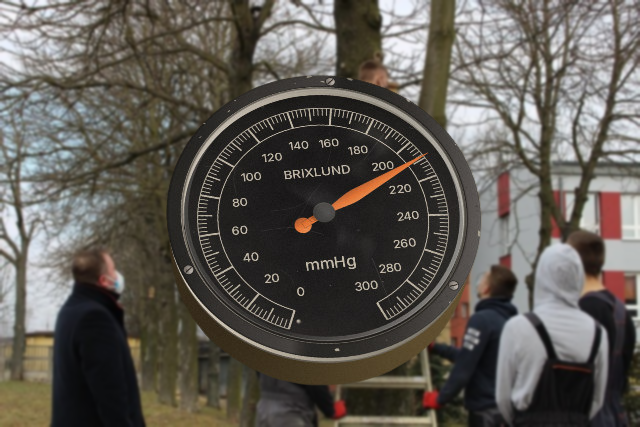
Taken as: 210 mmHg
